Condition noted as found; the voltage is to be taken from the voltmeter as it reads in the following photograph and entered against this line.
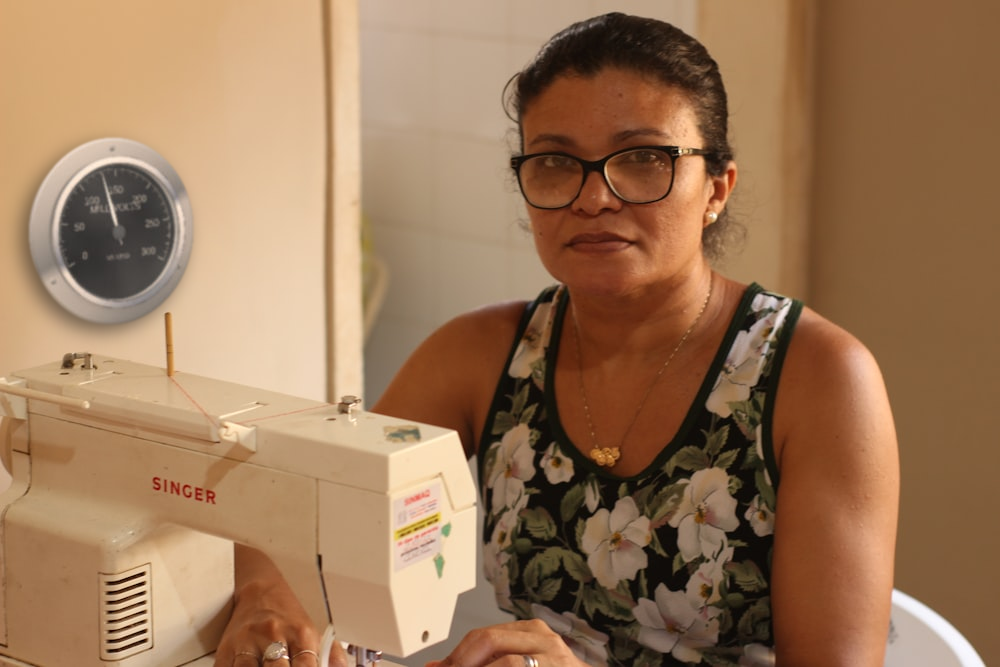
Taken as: 130 mV
